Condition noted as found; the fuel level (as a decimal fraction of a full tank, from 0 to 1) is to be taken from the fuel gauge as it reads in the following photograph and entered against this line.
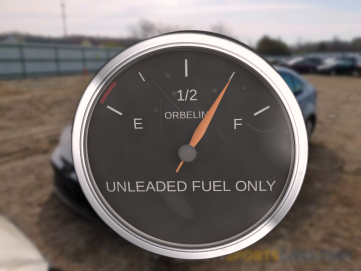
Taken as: 0.75
